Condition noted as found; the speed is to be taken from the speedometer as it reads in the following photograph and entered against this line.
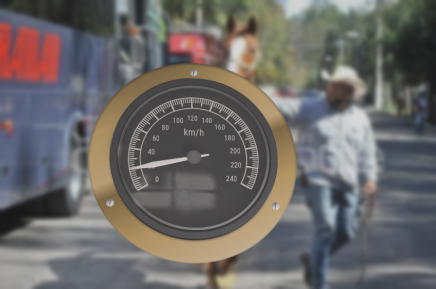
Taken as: 20 km/h
